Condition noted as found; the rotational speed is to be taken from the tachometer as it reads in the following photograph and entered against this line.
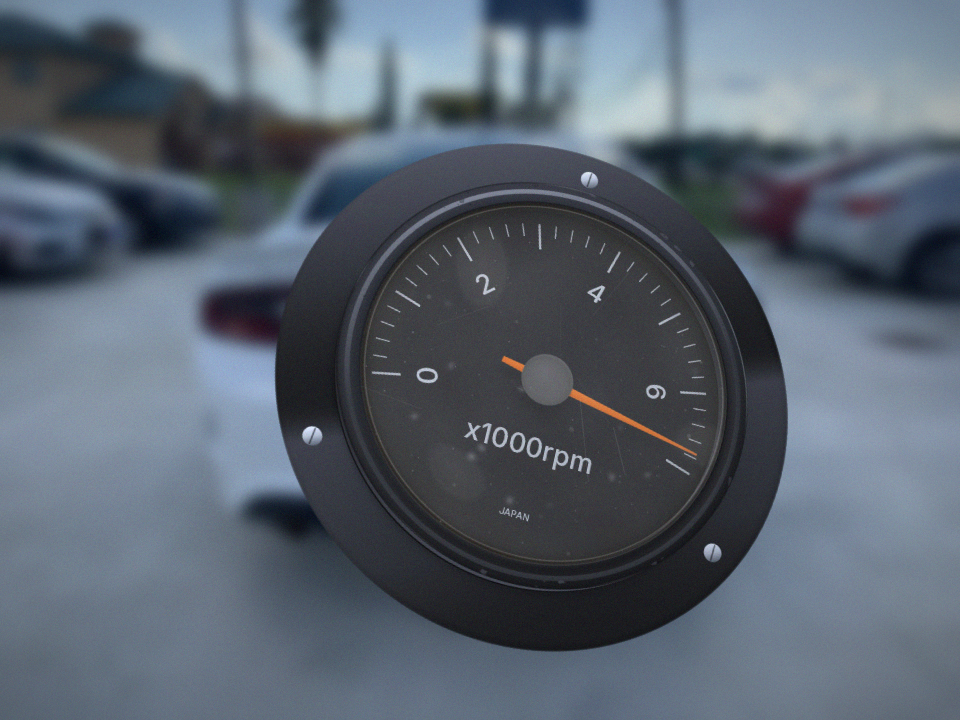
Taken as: 6800 rpm
